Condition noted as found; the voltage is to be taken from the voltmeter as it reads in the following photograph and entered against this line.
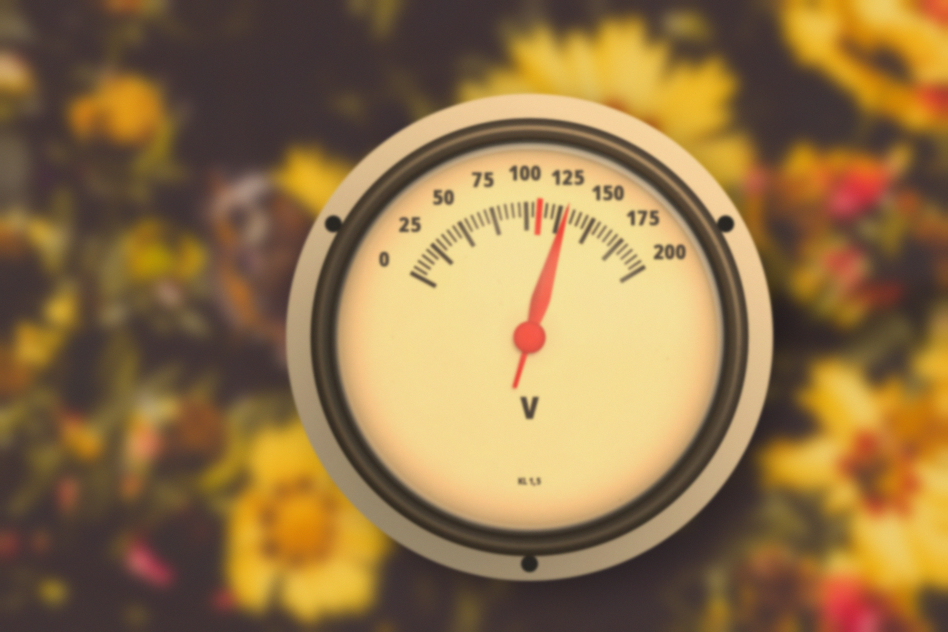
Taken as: 130 V
